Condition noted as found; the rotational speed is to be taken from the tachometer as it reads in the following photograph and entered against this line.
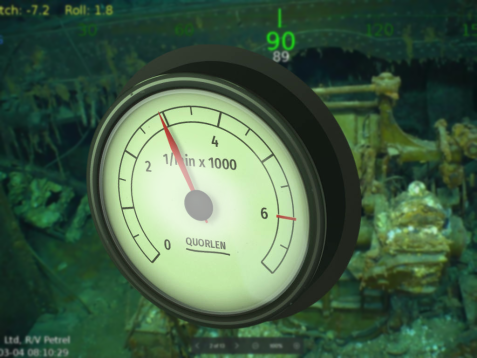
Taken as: 3000 rpm
